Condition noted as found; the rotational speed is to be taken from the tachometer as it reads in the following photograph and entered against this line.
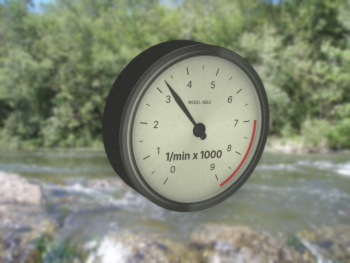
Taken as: 3250 rpm
